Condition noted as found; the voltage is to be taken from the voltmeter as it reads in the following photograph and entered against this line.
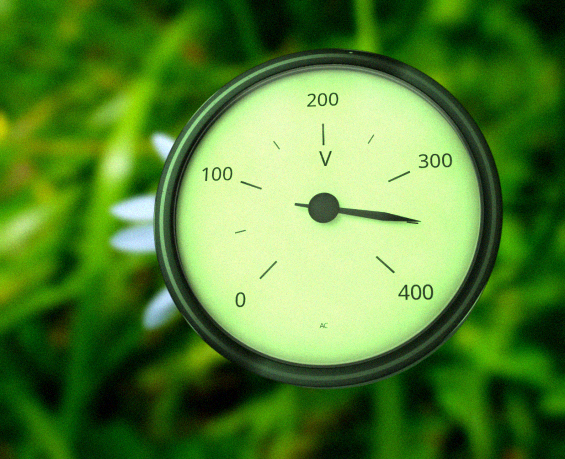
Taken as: 350 V
